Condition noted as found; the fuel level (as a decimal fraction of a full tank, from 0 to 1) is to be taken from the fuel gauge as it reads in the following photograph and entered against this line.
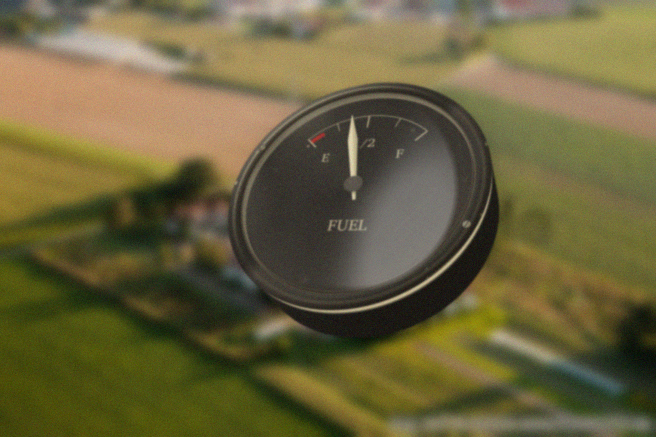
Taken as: 0.375
